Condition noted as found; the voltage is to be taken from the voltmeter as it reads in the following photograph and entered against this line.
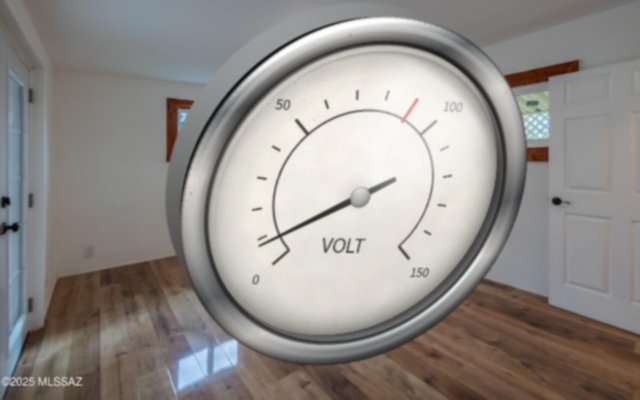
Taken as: 10 V
